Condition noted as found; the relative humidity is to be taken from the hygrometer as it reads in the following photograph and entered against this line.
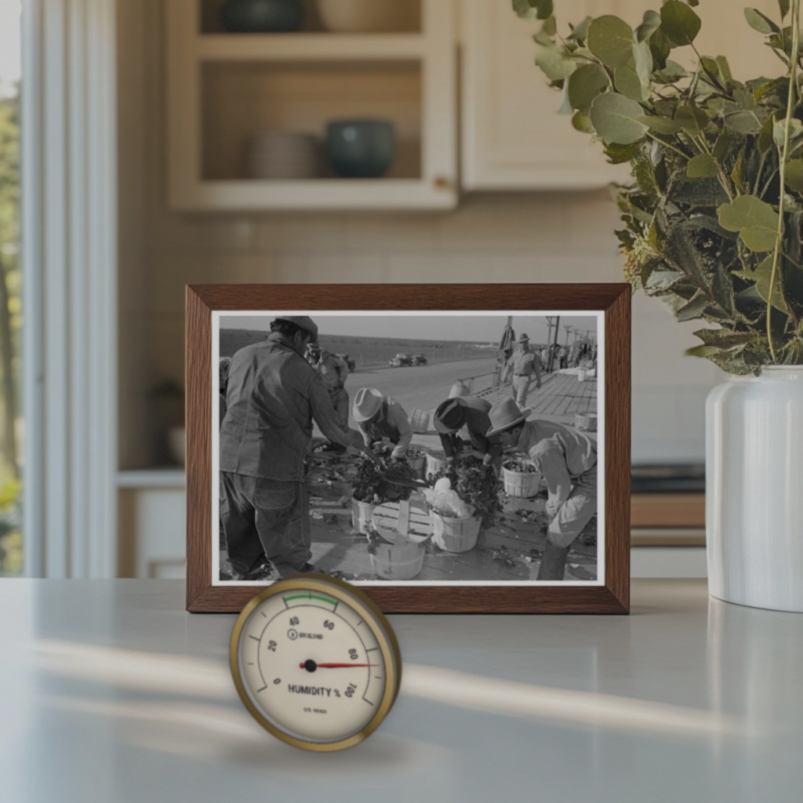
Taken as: 85 %
